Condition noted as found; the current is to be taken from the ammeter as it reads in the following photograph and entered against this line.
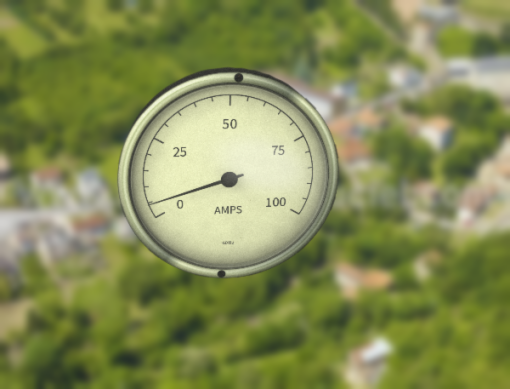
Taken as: 5 A
